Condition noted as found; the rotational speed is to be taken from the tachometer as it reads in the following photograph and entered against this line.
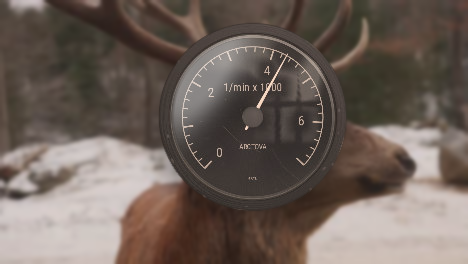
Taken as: 4300 rpm
